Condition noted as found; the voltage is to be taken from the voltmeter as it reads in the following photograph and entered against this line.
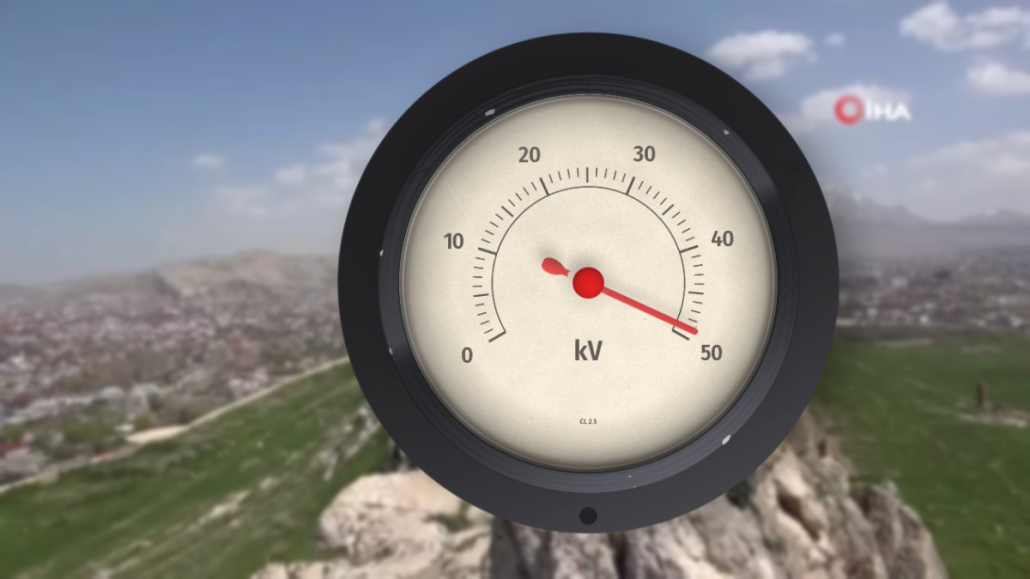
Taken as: 49 kV
